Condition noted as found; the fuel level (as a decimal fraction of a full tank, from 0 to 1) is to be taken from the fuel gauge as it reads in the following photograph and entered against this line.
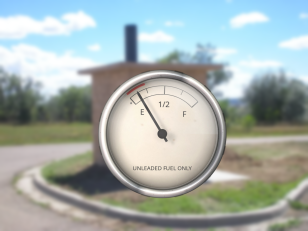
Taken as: 0.125
